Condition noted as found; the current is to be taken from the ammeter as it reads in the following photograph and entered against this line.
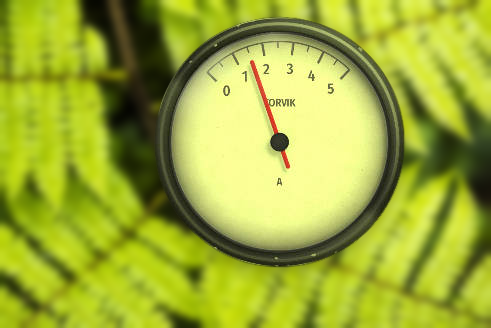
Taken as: 1.5 A
